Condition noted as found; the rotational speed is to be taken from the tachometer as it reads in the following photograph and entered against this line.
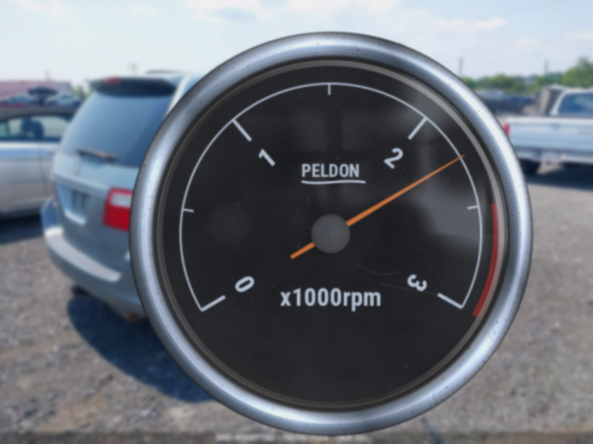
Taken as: 2250 rpm
